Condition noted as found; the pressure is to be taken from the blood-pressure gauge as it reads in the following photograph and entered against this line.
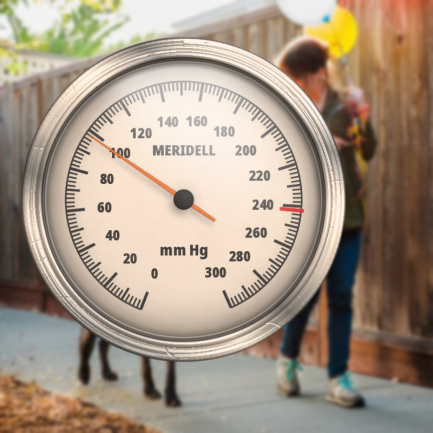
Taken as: 98 mmHg
